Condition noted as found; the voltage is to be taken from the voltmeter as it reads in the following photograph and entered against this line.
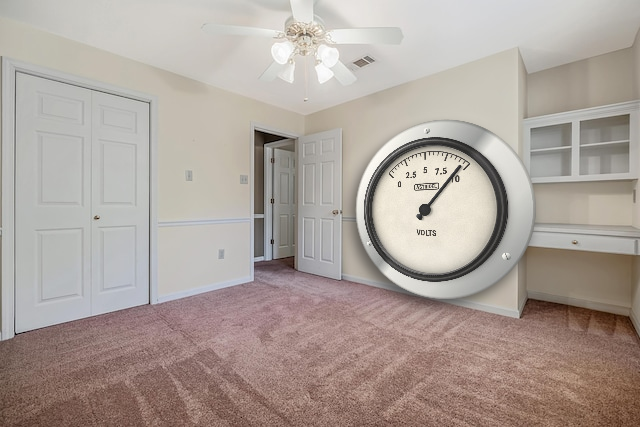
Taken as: 9.5 V
